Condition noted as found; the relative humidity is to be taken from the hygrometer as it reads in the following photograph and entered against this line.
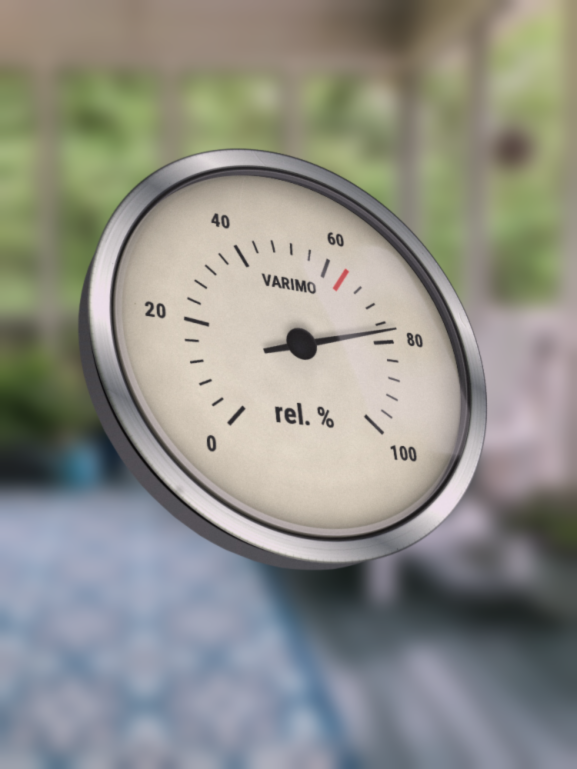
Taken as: 78 %
